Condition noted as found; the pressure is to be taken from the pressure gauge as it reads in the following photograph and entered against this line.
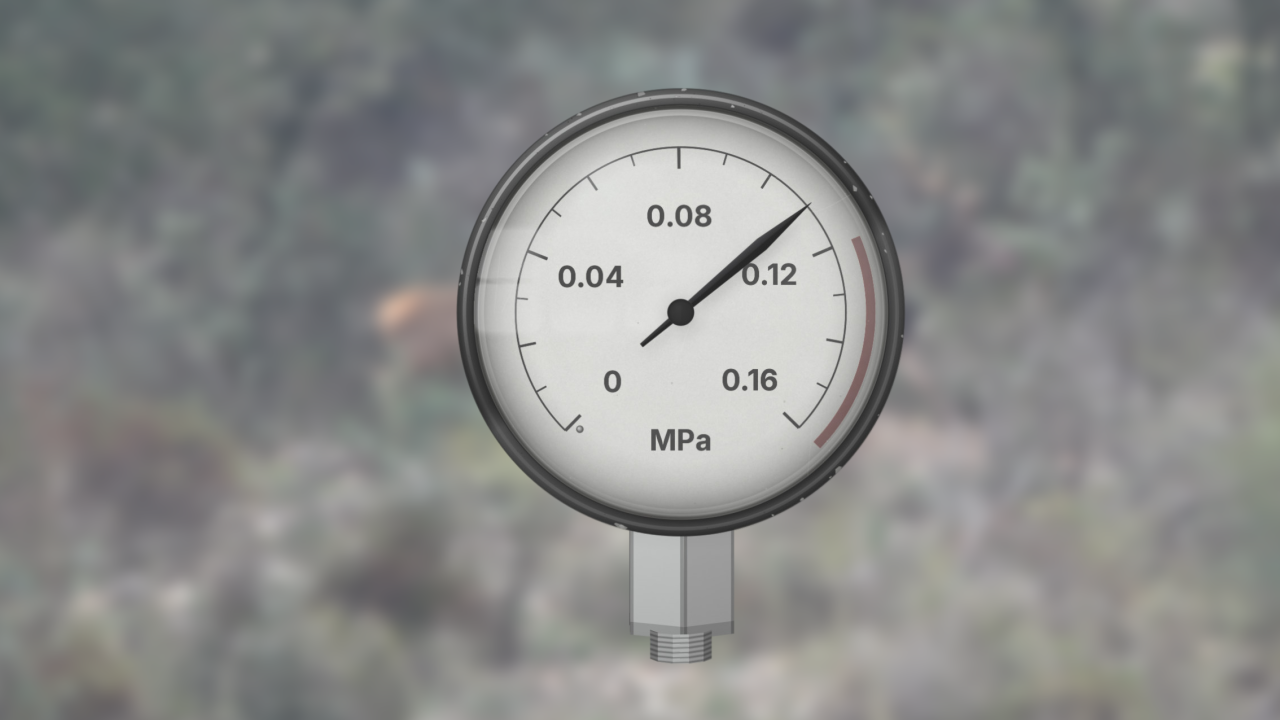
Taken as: 0.11 MPa
